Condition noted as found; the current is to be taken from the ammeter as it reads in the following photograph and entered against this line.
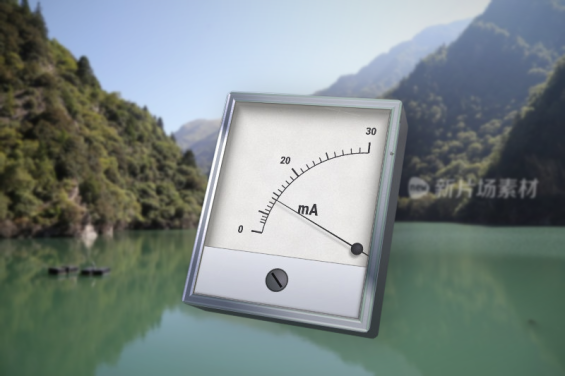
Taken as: 14 mA
